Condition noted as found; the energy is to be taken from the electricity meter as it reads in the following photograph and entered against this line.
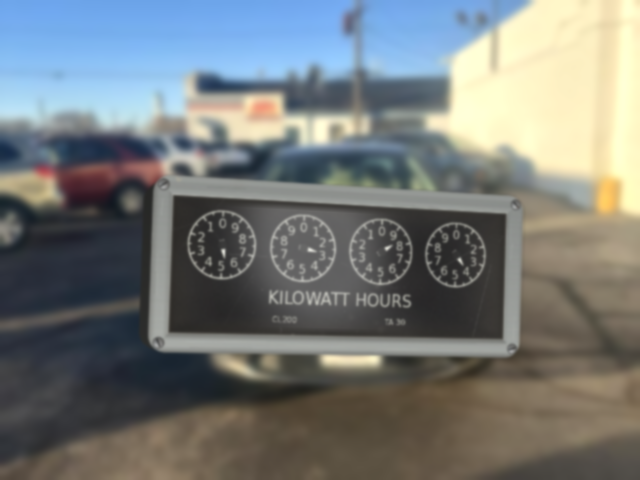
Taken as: 5284 kWh
